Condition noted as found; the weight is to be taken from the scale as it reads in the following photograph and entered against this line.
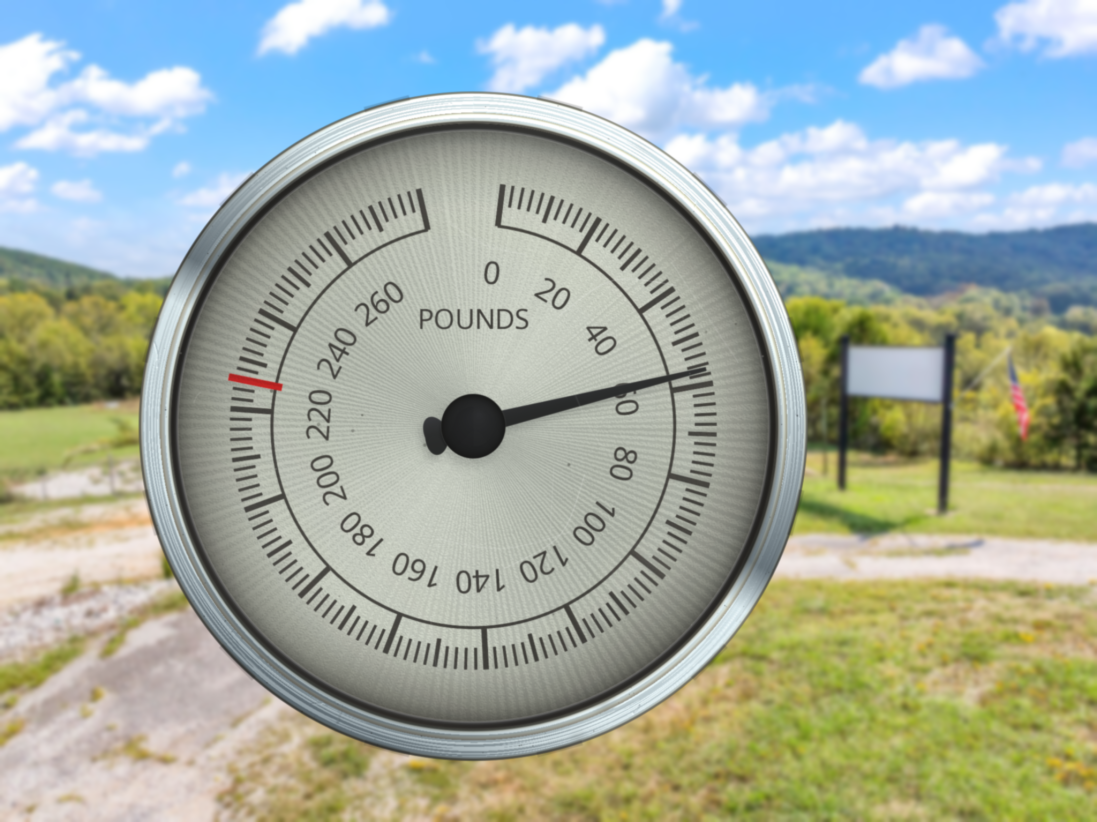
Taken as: 57 lb
